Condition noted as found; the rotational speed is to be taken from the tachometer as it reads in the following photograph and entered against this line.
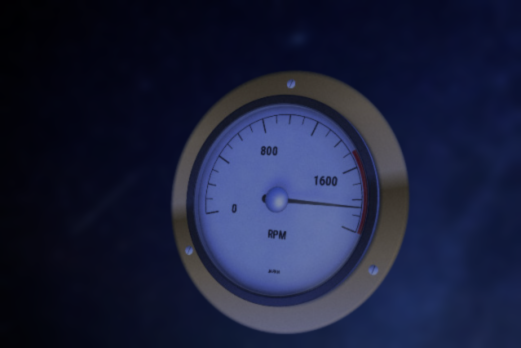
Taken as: 1850 rpm
